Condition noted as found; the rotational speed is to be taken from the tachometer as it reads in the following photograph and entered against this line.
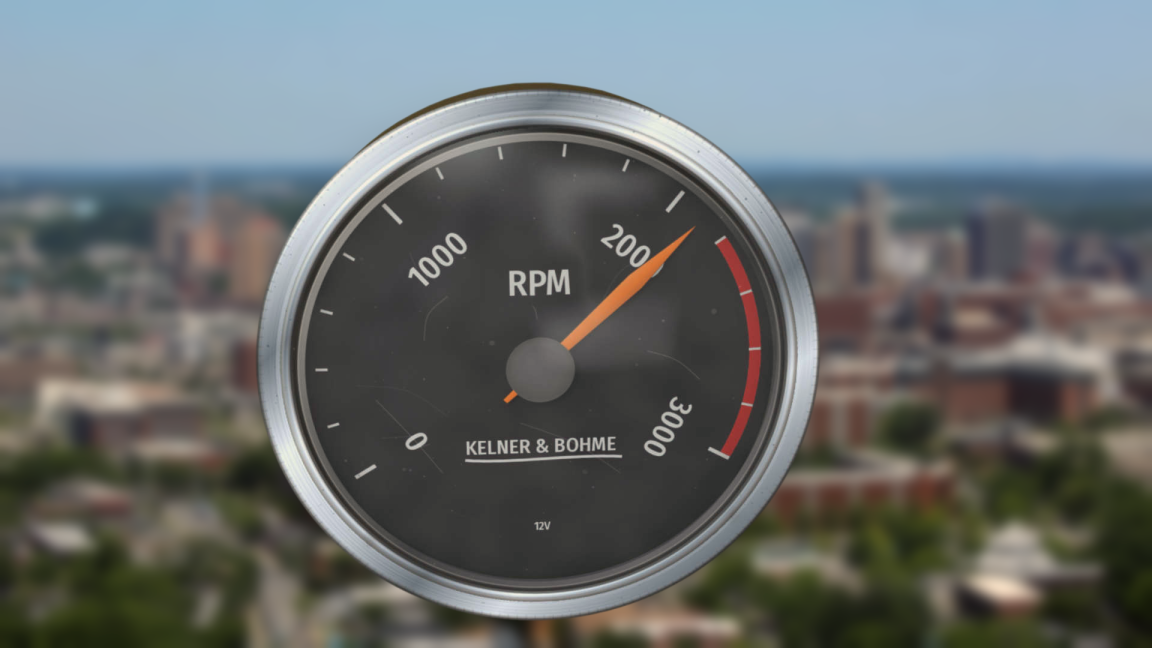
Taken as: 2100 rpm
